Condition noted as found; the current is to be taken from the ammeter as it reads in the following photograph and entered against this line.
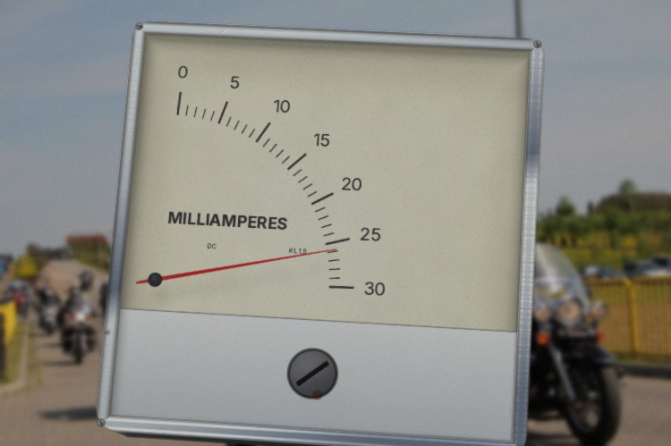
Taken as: 26 mA
